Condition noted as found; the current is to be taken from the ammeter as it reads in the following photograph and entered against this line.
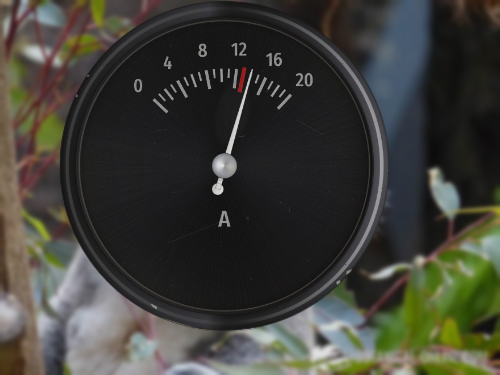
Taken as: 14 A
